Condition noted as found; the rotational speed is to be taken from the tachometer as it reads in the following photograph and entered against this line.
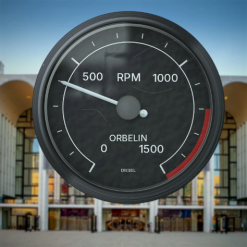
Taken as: 400 rpm
